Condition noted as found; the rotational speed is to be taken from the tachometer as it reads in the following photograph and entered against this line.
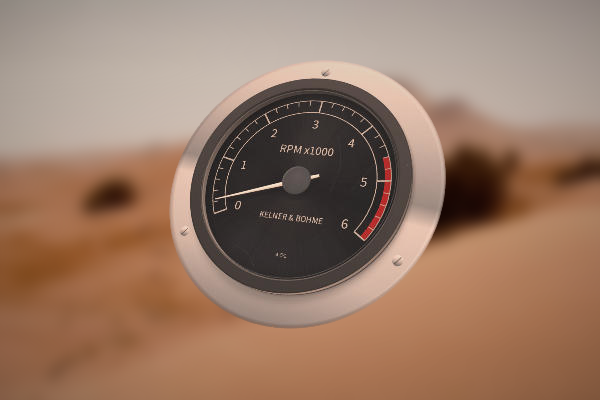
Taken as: 200 rpm
